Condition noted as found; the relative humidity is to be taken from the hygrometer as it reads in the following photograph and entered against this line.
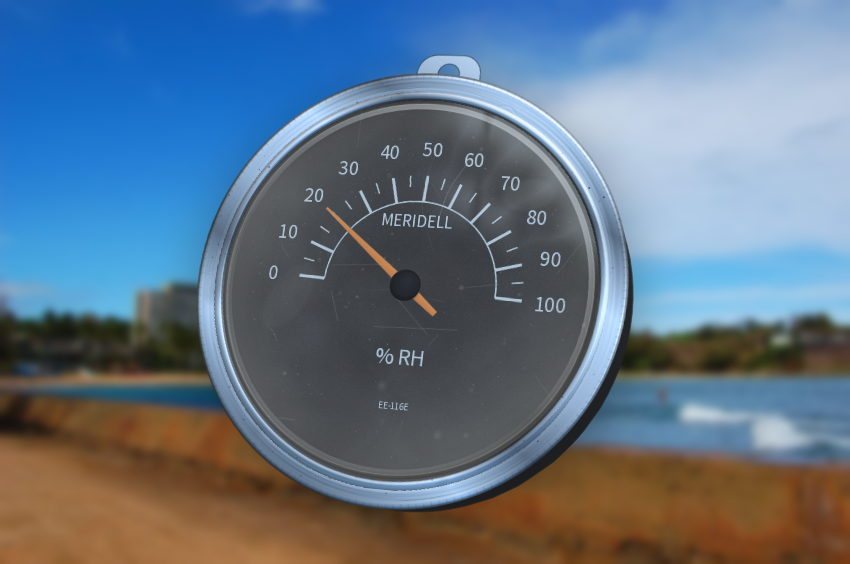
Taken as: 20 %
